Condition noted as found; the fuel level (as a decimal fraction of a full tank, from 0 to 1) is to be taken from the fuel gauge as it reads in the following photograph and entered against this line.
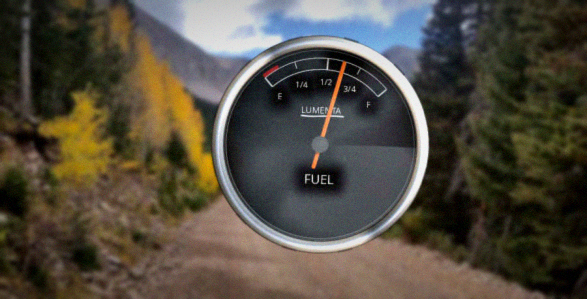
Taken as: 0.625
